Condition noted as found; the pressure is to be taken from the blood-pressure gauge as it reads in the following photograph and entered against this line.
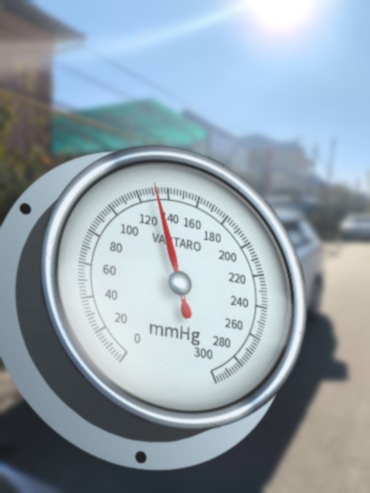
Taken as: 130 mmHg
